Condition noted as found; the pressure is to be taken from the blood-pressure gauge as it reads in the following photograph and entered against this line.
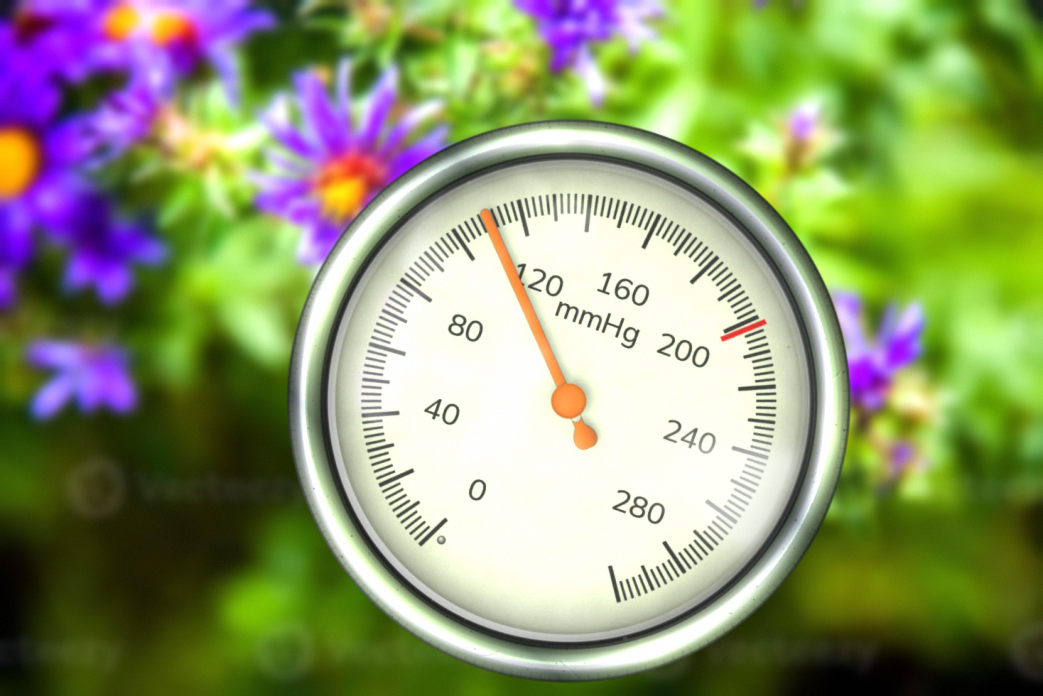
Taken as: 110 mmHg
